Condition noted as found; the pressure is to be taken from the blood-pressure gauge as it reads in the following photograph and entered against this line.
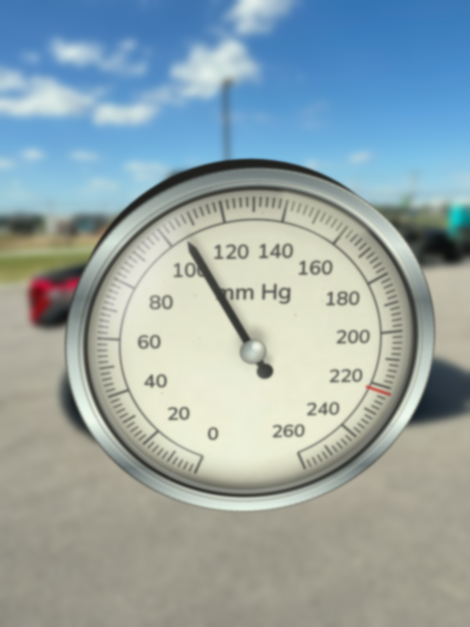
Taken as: 106 mmHg
